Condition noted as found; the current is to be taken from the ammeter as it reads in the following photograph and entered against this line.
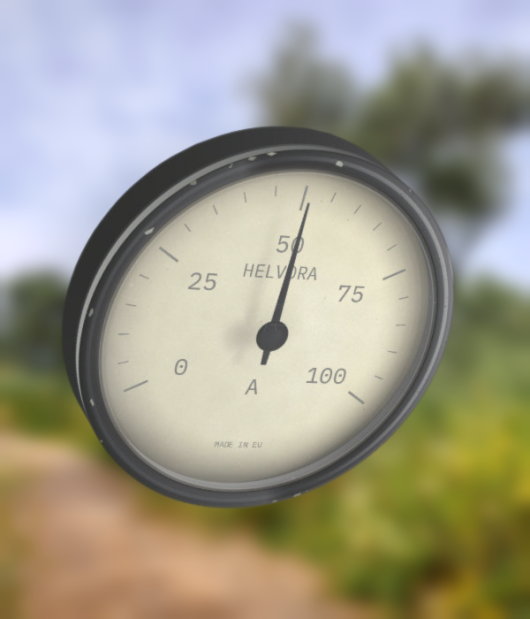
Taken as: 50 A
